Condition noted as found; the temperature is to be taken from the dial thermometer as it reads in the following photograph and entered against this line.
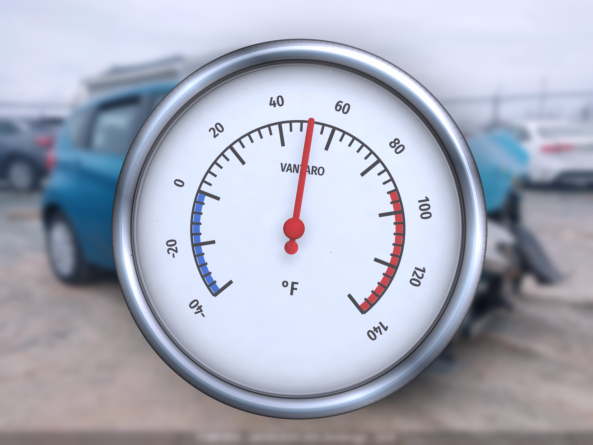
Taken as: 52 °F
